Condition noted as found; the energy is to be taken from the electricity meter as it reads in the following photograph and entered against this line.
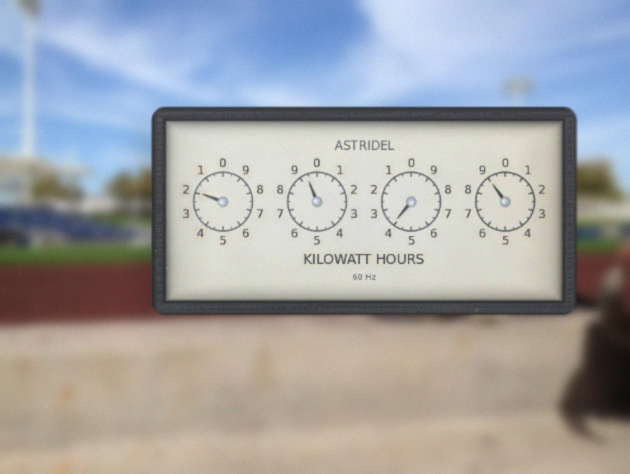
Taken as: 1939 kWh
